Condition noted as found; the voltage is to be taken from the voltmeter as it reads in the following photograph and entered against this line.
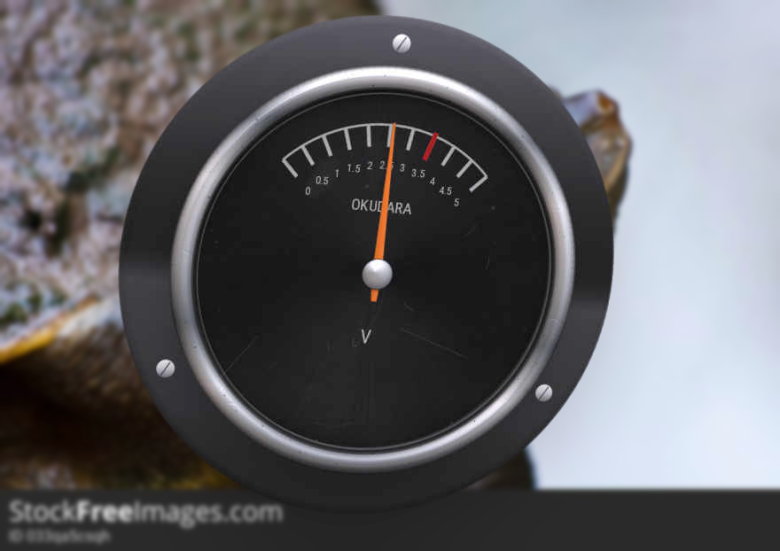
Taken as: 2.5 V
